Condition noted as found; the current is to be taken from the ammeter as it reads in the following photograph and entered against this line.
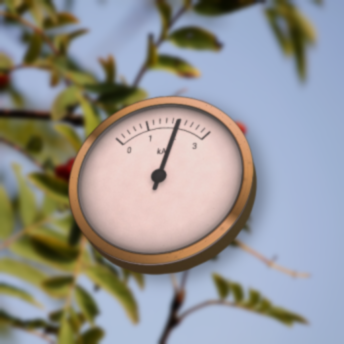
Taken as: 2 kA
